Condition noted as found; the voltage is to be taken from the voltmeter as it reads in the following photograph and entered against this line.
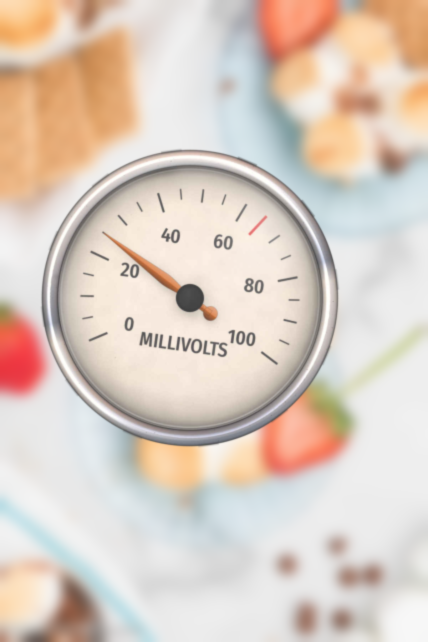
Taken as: 25 mV
